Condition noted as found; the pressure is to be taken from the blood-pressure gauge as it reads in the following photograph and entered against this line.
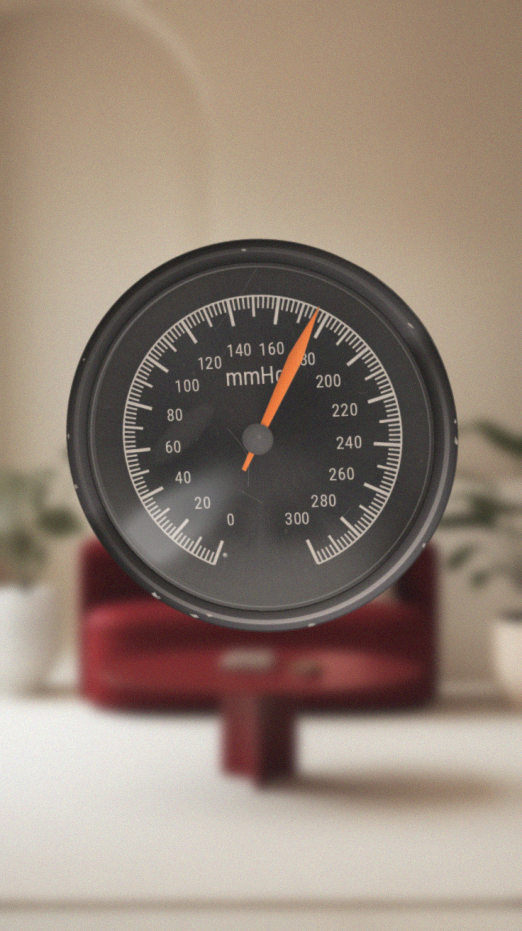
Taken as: 176 mmHg
